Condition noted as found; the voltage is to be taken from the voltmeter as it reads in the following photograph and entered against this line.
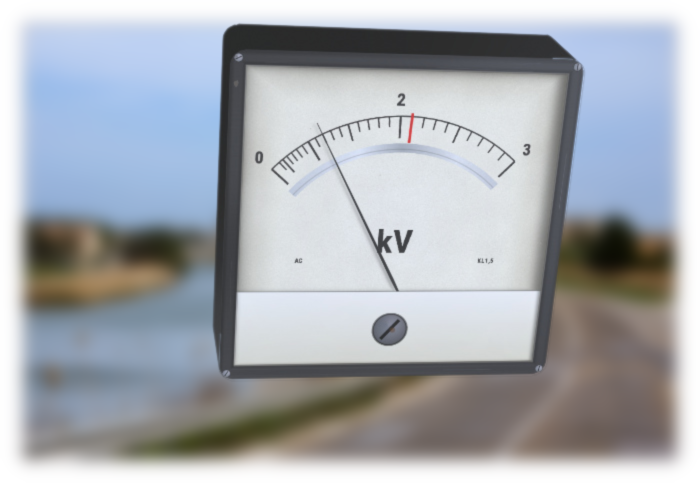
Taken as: 1.2 kV
